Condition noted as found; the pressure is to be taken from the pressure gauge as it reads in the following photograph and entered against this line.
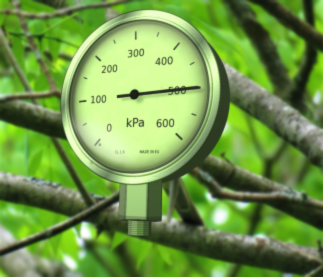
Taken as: 500 kPa
